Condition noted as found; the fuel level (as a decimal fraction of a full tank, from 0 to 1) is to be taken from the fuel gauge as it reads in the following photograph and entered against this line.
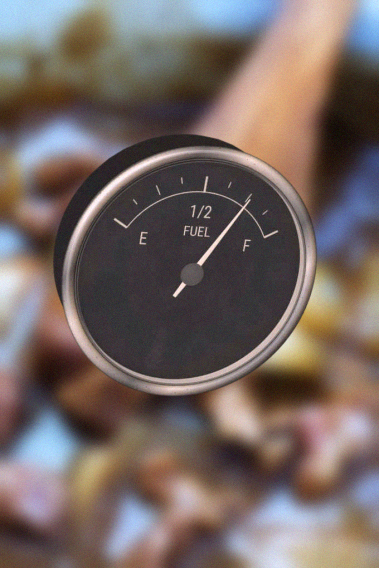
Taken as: 0.75
